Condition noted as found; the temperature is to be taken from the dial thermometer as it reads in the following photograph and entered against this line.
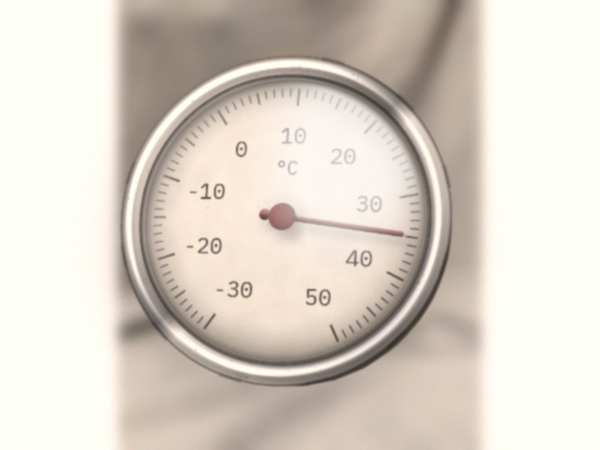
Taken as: 35 °C
